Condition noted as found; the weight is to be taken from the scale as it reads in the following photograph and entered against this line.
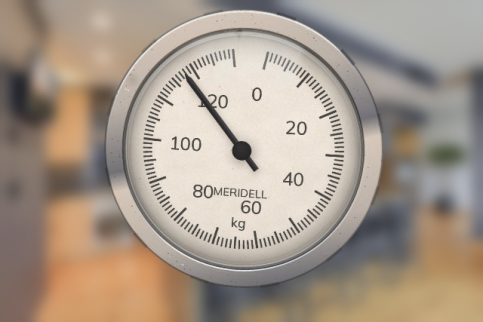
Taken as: 118 kg
